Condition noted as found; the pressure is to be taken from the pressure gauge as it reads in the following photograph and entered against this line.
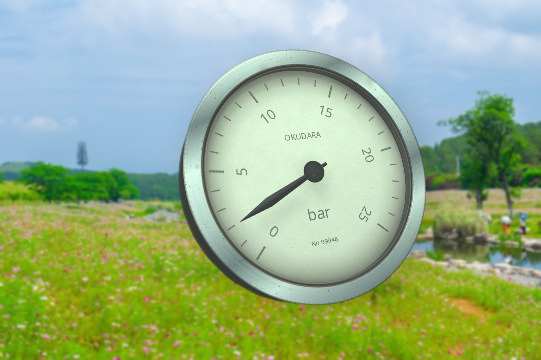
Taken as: 2 bar
